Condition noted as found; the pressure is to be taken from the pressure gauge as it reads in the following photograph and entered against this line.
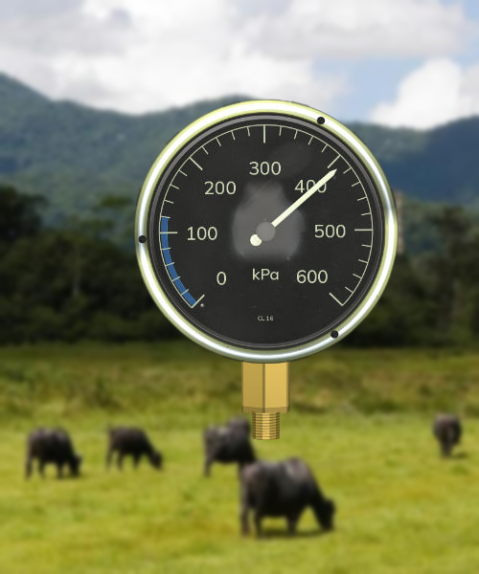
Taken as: 410 kPa
